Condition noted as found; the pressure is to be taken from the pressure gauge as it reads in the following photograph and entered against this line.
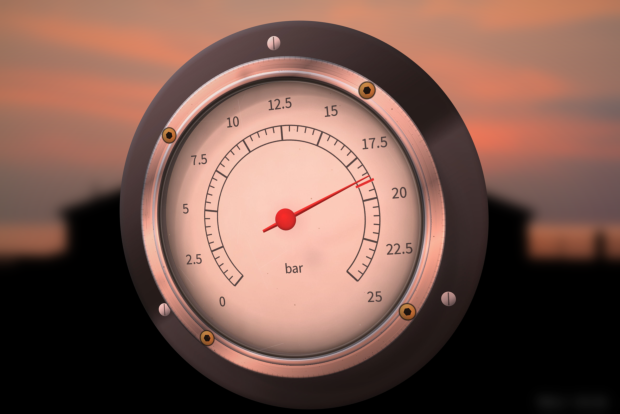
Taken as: 18.75 bar
